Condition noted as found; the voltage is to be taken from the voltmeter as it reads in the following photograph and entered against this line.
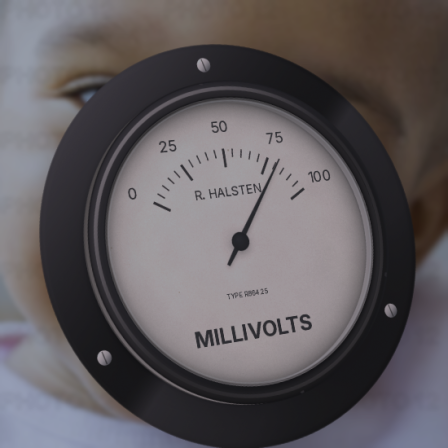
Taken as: 80 mV
